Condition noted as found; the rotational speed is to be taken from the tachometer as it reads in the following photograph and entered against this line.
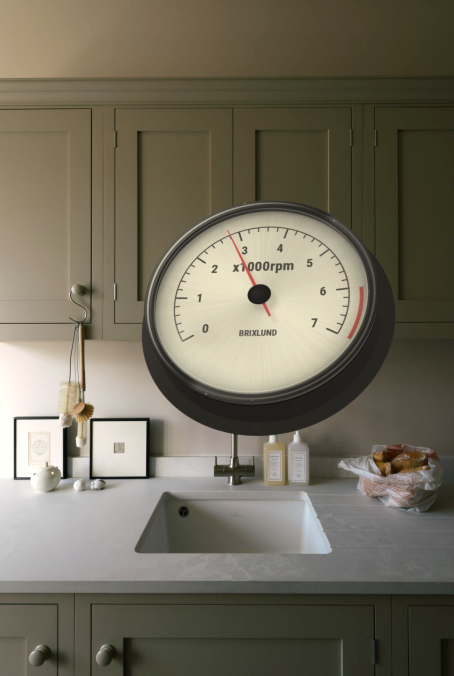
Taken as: 2800 rpm
